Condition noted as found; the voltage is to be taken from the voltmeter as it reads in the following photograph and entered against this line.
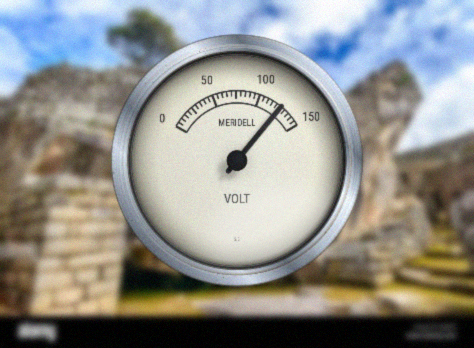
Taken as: 125 V
